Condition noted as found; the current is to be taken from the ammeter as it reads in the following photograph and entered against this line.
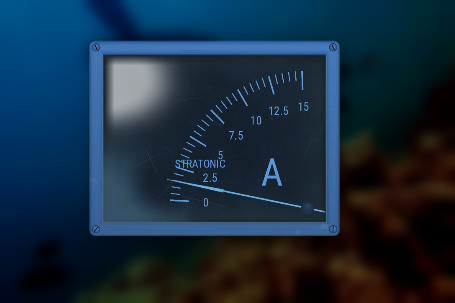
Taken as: 1.5 A
